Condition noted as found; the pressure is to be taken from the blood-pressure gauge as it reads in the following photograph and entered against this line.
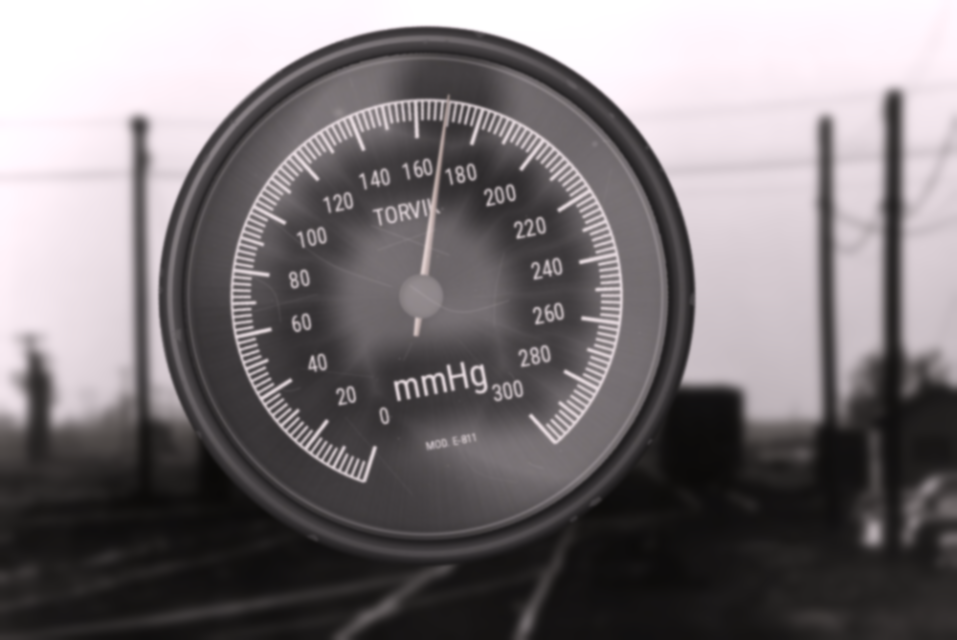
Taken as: 170 mmHg
